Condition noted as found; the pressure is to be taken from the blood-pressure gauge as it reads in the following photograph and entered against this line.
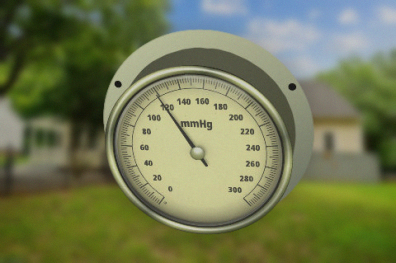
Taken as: 120 mmHg
